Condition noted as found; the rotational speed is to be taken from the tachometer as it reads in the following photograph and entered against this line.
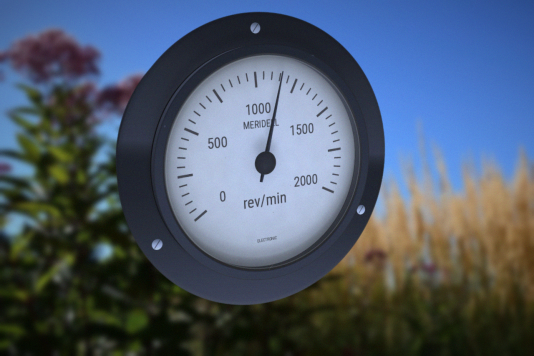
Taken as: 1150 rpm
